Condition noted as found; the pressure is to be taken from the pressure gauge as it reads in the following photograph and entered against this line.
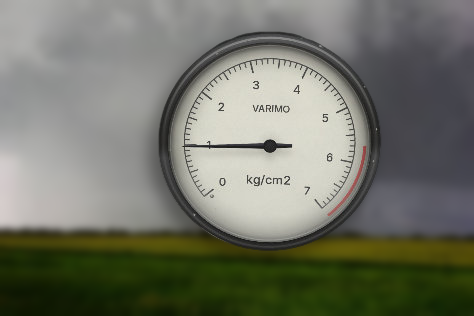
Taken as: 1 kg/cm²
